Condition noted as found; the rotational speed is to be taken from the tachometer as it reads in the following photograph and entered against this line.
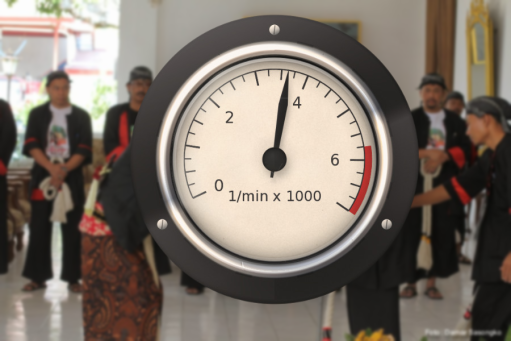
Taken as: 3625 rpm
